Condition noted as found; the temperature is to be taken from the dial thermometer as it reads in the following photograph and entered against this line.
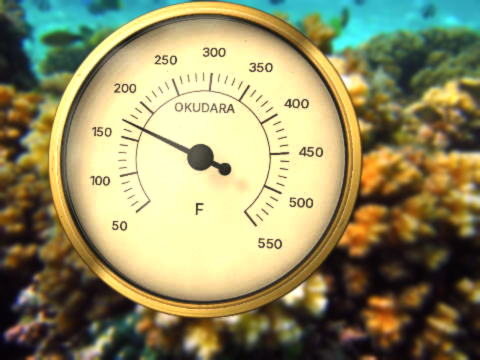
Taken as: 170 °F
